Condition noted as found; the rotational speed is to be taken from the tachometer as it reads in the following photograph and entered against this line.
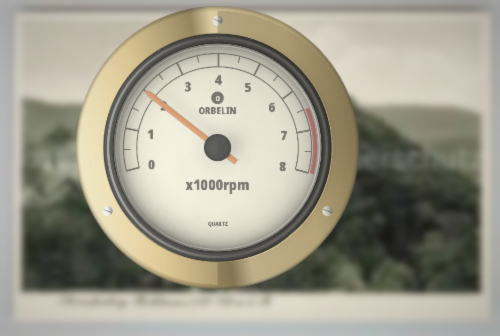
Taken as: 2000 rpm
